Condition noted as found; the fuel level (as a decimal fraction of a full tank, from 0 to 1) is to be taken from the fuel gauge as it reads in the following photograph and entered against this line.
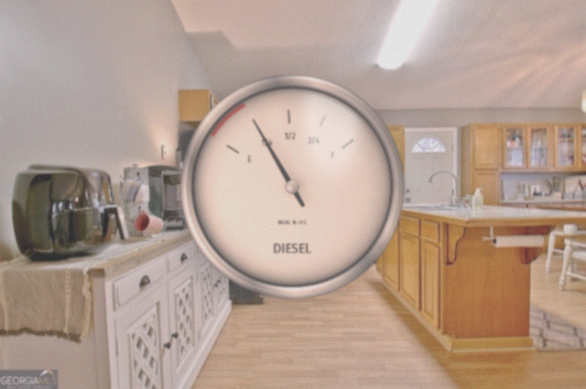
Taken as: 0.25
